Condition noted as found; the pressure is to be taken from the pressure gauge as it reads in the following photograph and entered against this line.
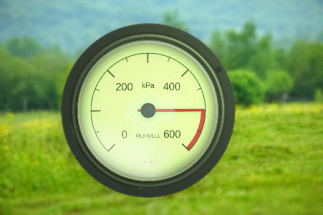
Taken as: 500 kPa
